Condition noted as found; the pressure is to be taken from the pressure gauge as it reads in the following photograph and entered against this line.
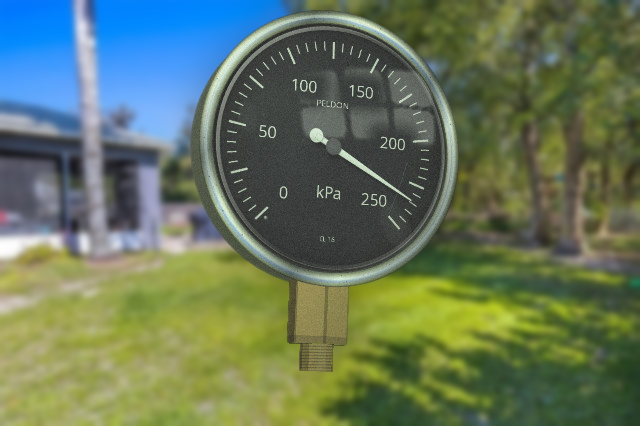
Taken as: 235 kPa
